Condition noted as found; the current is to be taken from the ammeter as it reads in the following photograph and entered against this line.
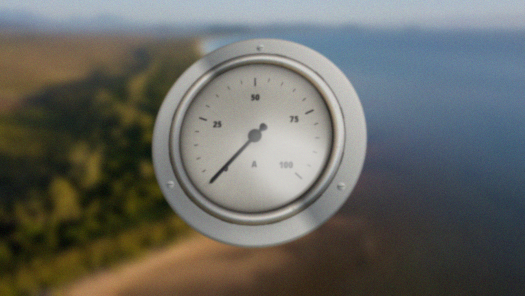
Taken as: 0 A
